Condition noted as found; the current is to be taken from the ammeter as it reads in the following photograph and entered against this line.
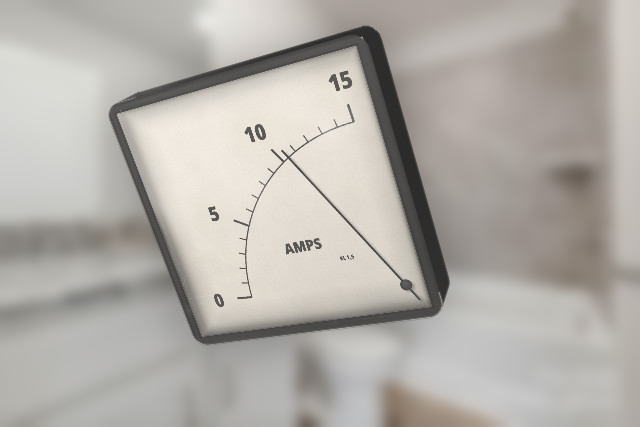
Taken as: 10.5 A
